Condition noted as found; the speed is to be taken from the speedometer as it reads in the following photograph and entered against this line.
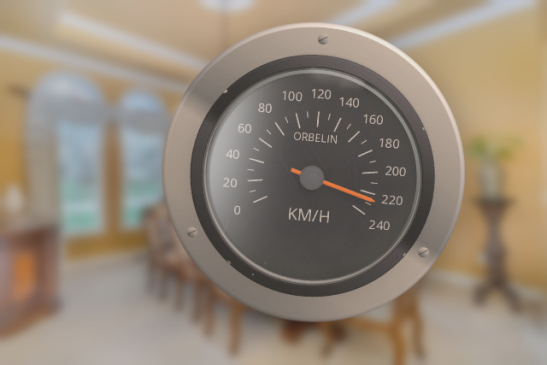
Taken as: 225 km/h
